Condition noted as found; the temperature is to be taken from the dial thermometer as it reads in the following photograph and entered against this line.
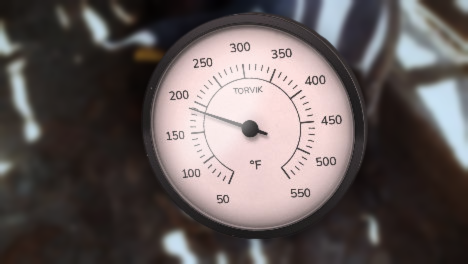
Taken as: 190 °F
